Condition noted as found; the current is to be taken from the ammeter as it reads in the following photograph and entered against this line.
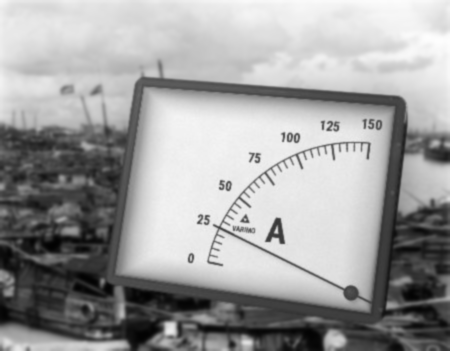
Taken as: 25 A
